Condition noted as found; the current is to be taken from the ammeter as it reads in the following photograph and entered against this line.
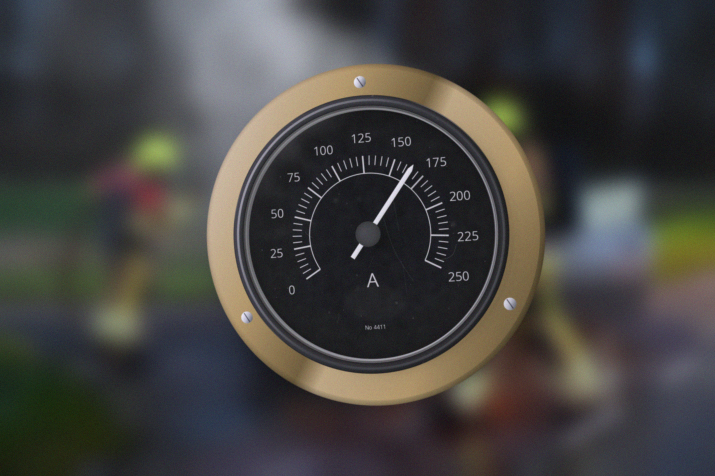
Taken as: 165 A
